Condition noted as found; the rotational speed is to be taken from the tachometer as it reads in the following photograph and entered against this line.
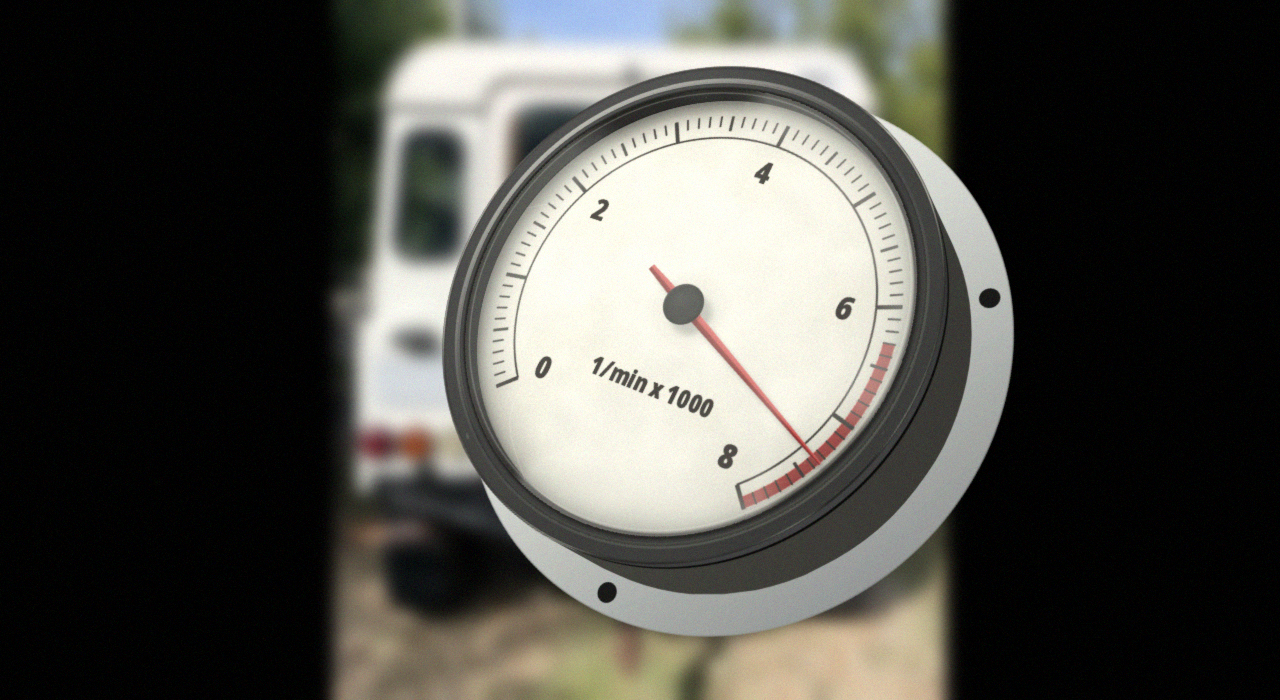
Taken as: 7350 rpm
